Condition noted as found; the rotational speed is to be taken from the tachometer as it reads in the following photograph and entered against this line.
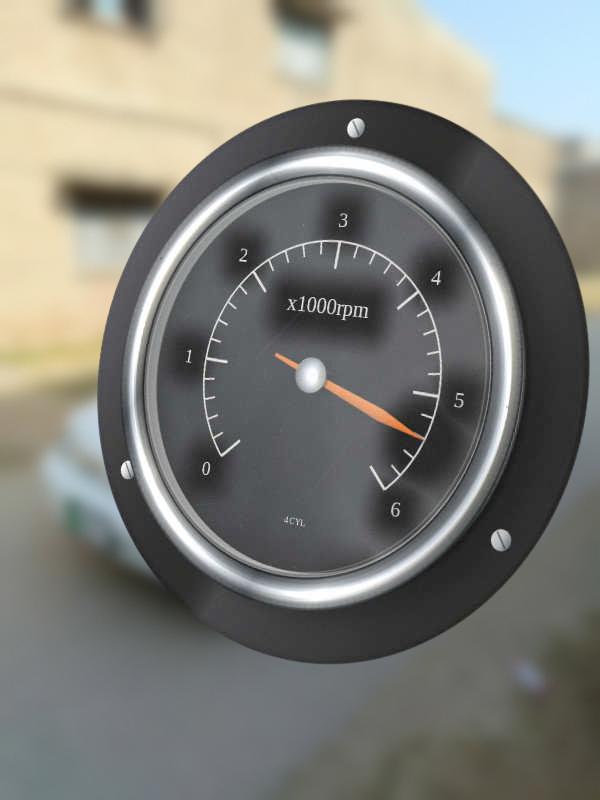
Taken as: 5400 rpm
